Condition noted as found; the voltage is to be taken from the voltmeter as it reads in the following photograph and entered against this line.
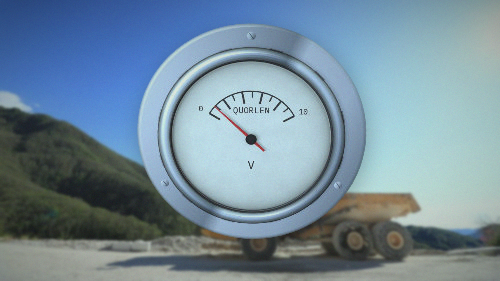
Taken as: 1 V
